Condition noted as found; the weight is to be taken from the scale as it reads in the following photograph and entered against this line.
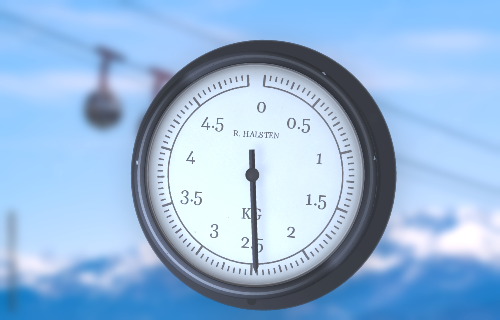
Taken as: 2.45 kg
